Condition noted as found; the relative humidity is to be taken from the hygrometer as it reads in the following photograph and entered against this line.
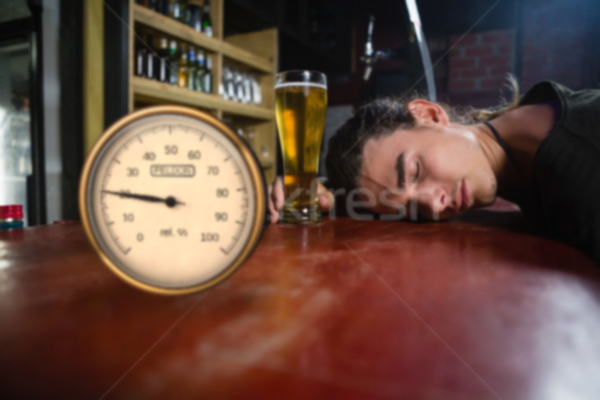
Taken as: 20 %
